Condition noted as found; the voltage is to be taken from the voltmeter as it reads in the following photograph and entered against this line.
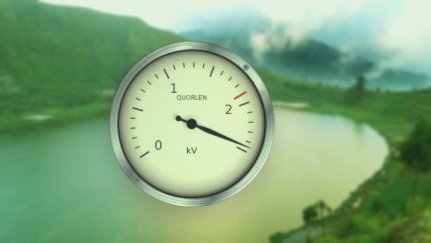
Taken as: 2.45 kV
